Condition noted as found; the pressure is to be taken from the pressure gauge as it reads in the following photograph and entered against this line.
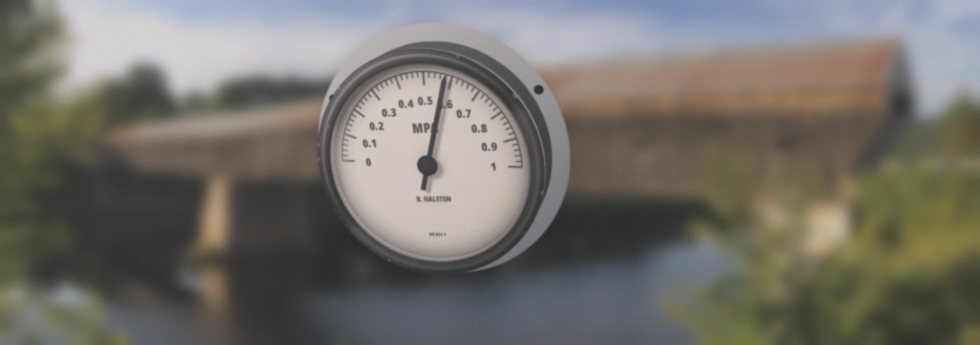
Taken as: 0.58 MPa
